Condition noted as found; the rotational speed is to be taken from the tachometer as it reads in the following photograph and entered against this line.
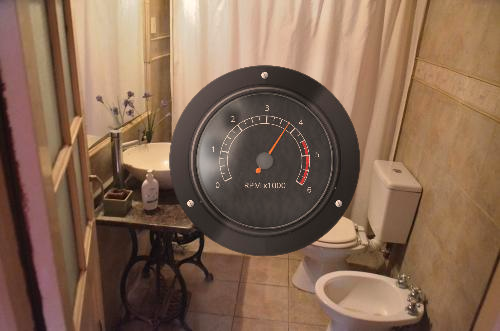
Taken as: 3750 rpm
